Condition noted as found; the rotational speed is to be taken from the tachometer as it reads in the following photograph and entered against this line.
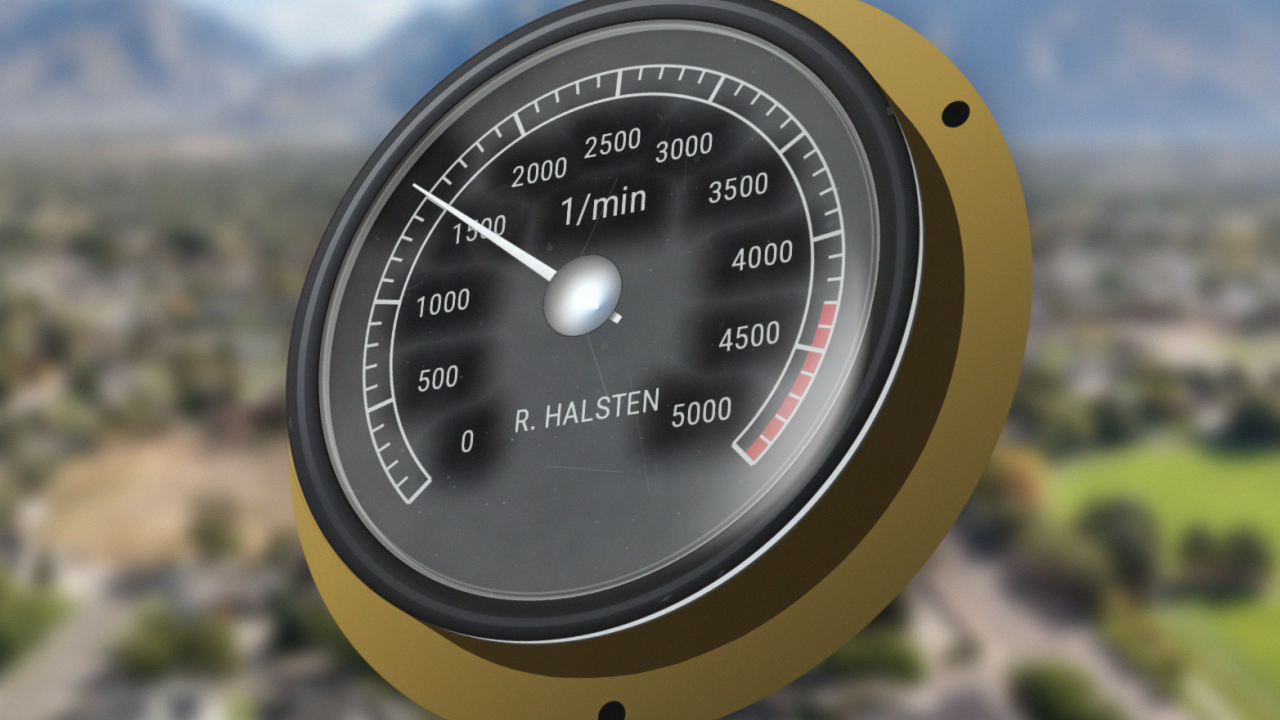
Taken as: 1500 rpm
